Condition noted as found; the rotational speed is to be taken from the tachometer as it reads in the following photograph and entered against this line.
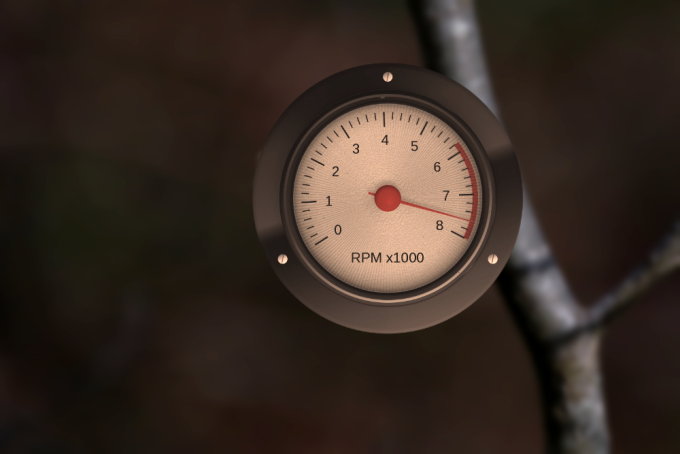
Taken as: 7600 rpm
